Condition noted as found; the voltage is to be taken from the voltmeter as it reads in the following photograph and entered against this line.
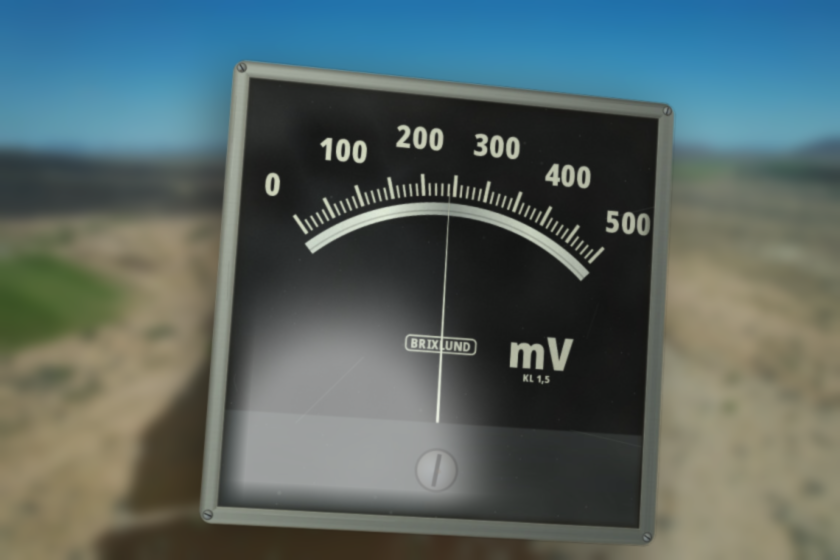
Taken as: 240 mV
